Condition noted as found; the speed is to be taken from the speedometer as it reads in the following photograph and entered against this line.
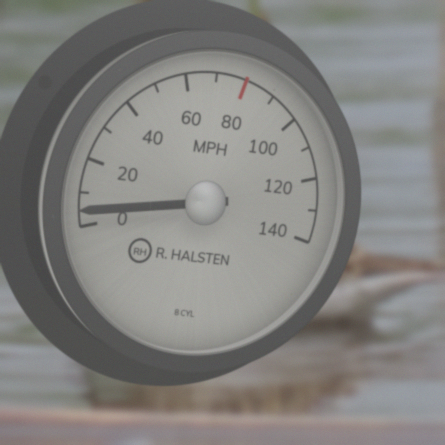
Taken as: 5 mph
